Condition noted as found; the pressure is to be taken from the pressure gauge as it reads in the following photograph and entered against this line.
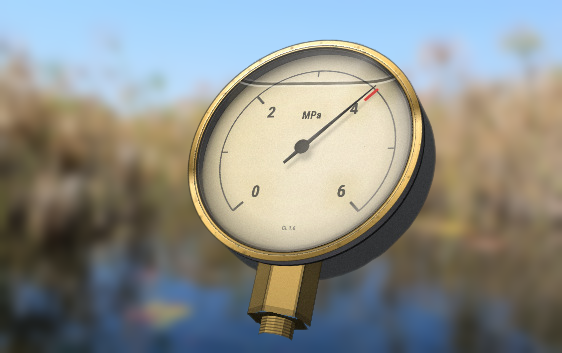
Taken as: 4 MPa
